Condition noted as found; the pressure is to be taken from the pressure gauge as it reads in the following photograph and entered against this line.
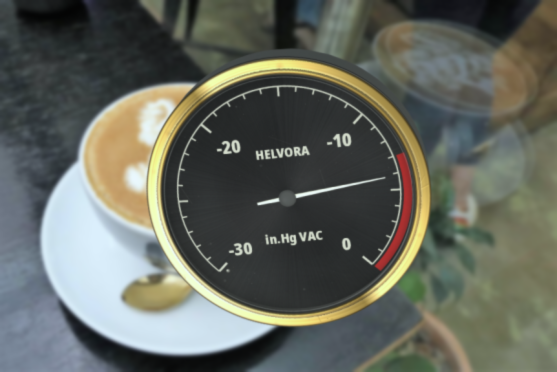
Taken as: -6 inHg
